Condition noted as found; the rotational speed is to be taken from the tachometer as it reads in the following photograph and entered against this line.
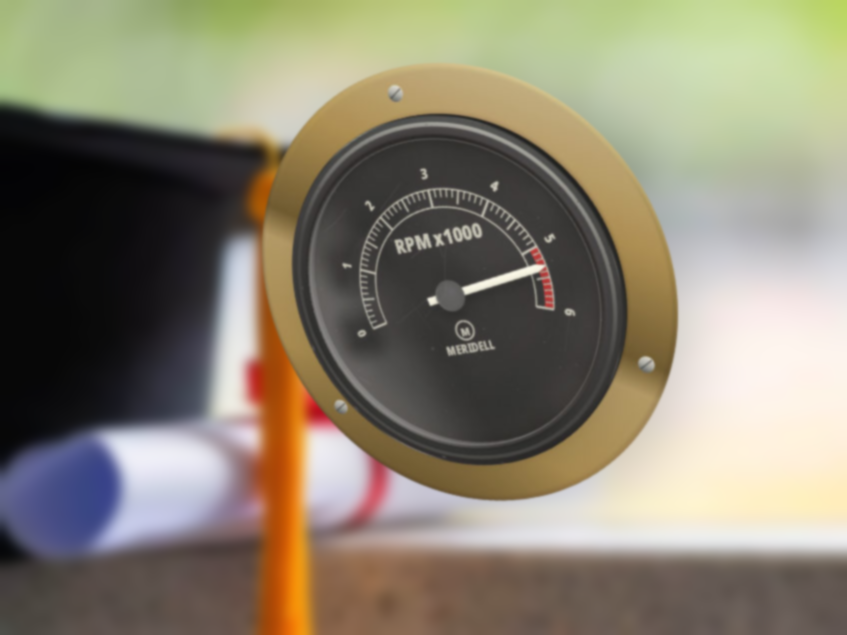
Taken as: 5300 rpm
